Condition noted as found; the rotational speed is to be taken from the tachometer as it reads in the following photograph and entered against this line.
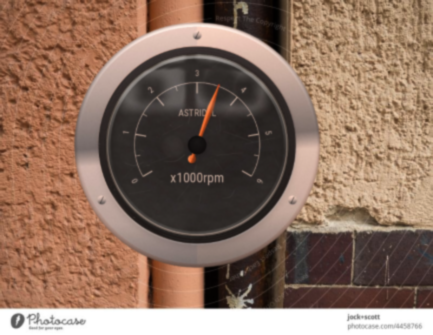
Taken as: 3500 rpm
